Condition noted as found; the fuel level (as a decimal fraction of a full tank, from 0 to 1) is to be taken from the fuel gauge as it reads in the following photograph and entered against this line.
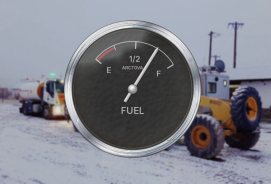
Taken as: 0.75
